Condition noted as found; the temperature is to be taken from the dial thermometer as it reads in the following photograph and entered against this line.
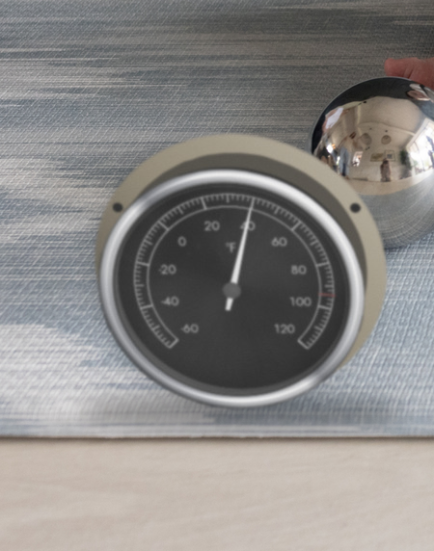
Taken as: 40 °F
